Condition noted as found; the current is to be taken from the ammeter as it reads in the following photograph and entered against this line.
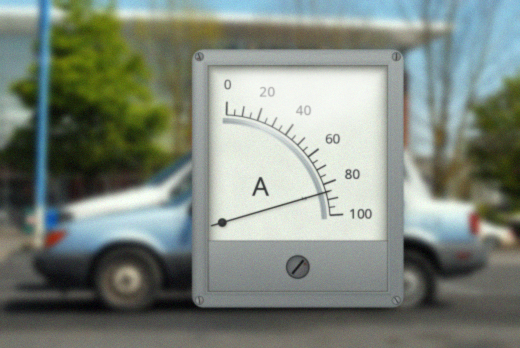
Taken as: 85 A
